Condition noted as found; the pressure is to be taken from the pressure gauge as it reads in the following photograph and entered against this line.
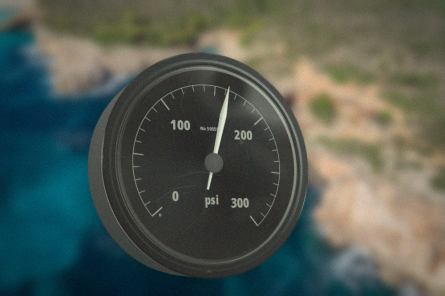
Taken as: 160 psi
